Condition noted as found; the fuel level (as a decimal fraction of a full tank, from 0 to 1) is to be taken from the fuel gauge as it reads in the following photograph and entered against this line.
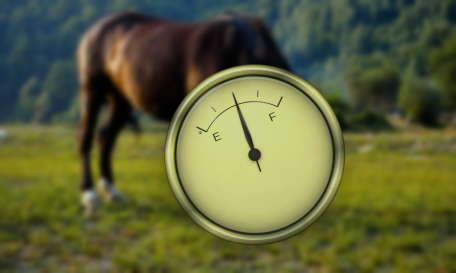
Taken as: 0.5
